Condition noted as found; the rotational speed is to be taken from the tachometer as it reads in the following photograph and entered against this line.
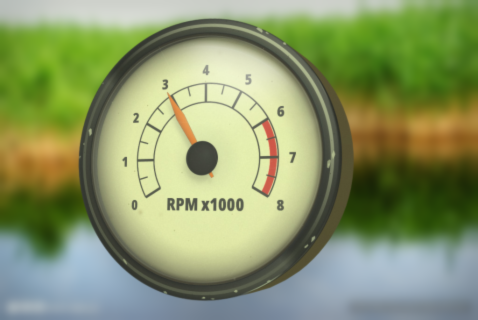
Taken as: 3000 rpm
